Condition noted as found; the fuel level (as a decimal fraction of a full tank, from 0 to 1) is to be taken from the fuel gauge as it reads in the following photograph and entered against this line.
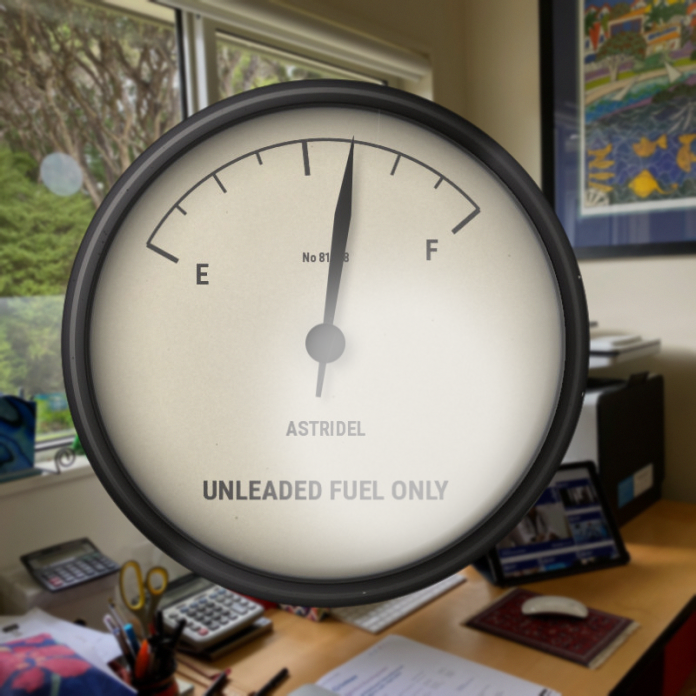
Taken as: 0.625
